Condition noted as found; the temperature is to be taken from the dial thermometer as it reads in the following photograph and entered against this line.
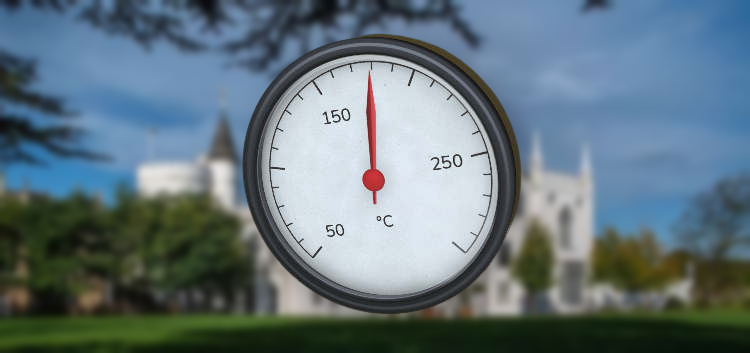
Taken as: 180 °C
